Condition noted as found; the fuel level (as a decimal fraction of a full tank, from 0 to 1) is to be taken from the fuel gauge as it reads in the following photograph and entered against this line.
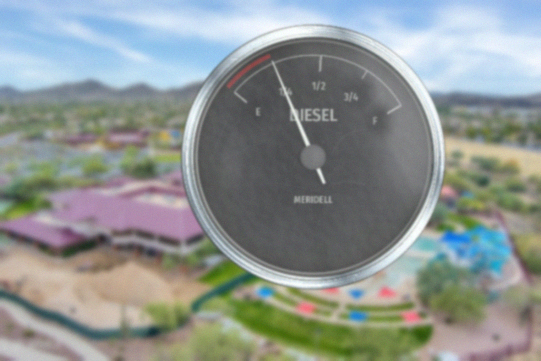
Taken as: 0.25
